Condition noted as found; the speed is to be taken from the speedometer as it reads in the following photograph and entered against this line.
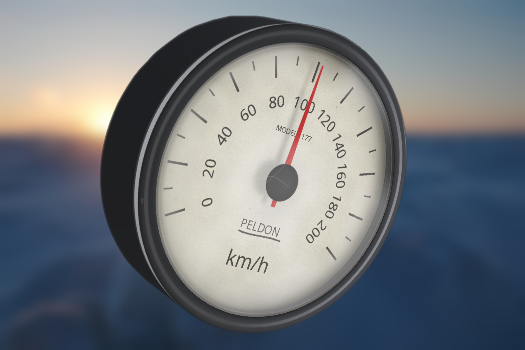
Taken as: 100 km/h
